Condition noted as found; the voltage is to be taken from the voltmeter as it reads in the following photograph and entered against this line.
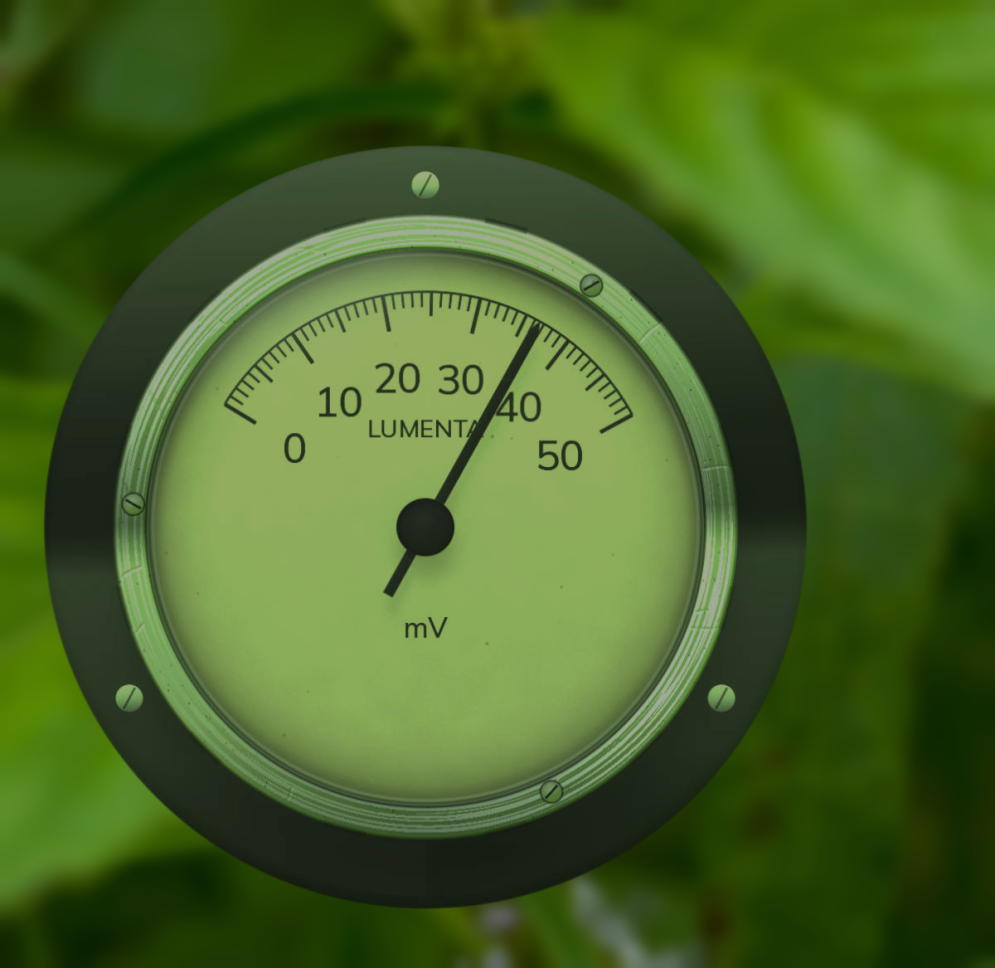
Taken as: 36.5 mV
